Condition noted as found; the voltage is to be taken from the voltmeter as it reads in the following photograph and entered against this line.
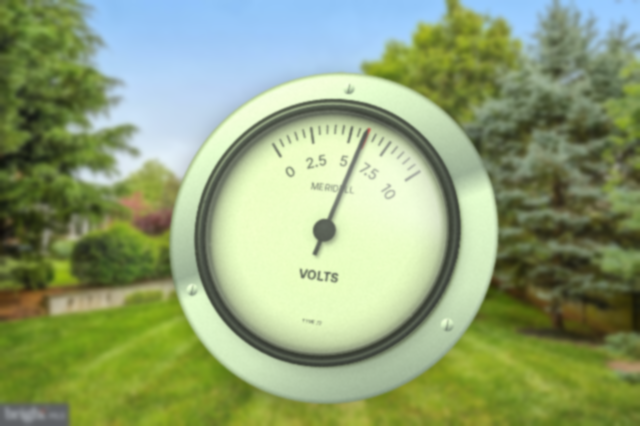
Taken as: 6 V
